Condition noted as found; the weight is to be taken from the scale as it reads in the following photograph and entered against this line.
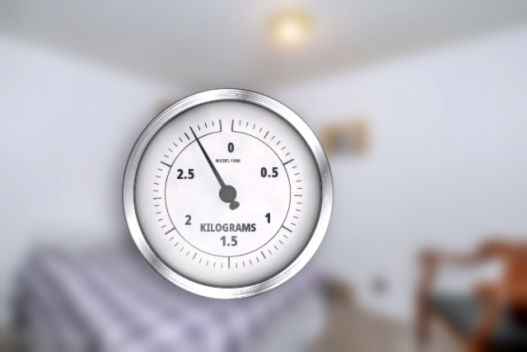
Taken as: 2.8 kg
